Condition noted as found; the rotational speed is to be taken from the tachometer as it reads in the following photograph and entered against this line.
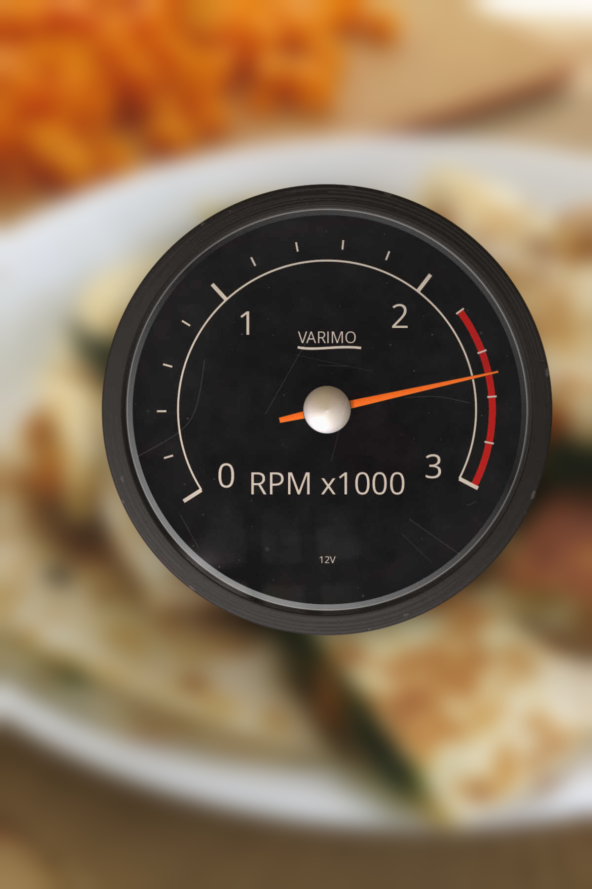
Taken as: 2500 rpm
